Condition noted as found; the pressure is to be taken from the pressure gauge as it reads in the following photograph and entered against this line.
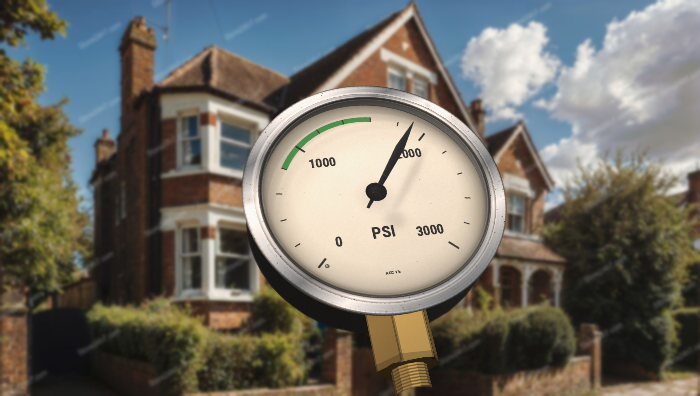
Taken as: 1900 psi
